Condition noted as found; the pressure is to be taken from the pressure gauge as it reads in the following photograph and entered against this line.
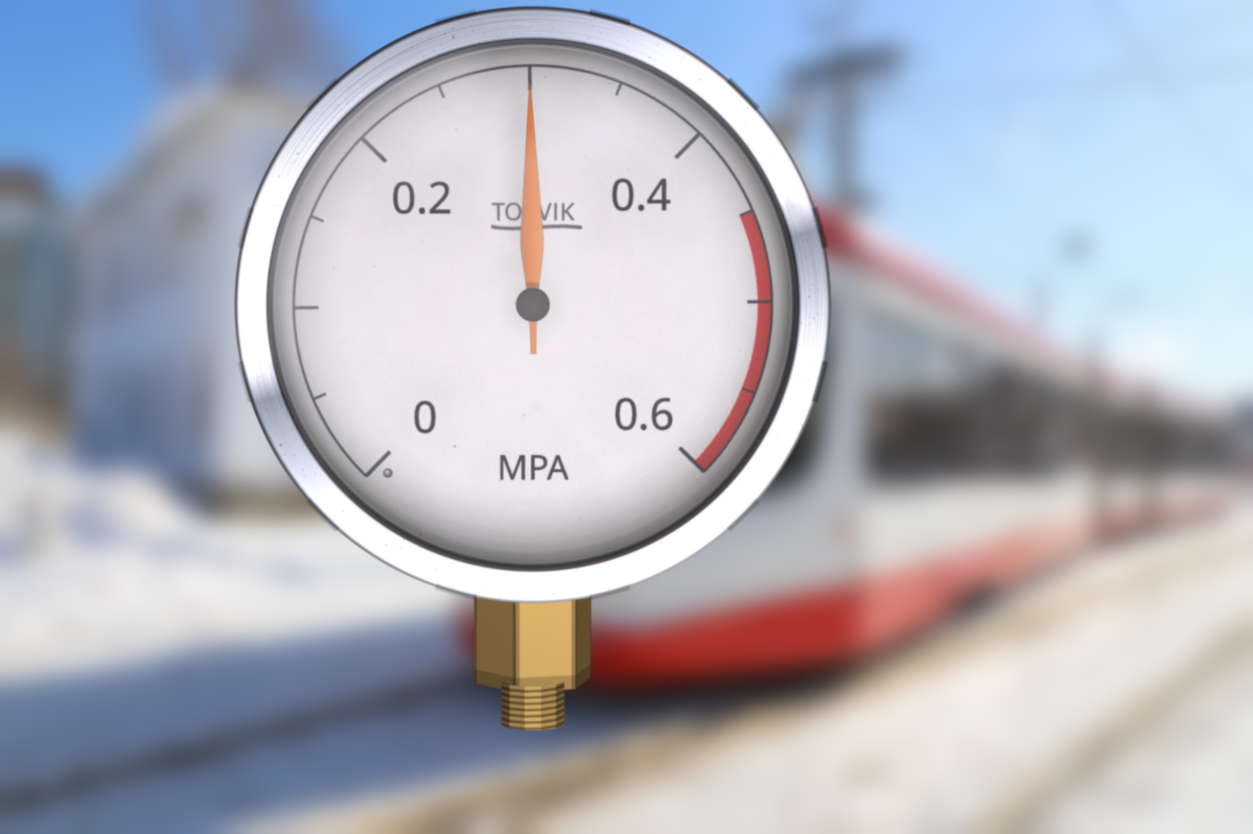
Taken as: 0.3 MPa
